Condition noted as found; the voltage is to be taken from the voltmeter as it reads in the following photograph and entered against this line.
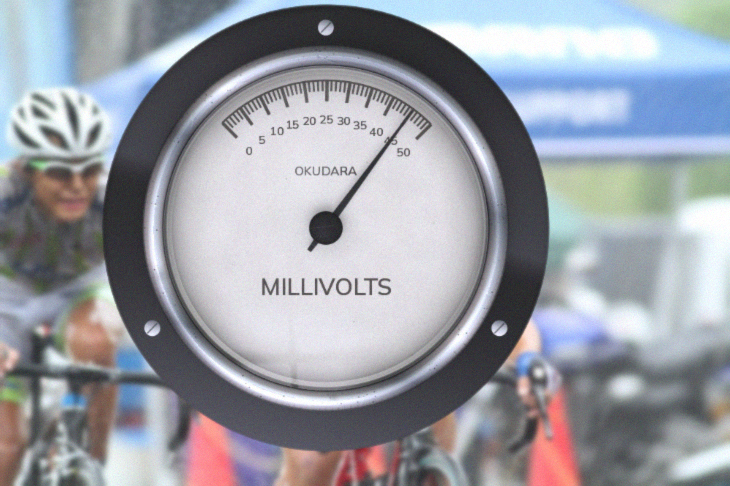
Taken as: 45 mV
